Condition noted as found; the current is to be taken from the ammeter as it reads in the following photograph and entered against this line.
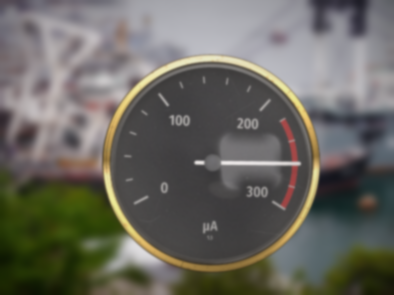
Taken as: 260 µA
